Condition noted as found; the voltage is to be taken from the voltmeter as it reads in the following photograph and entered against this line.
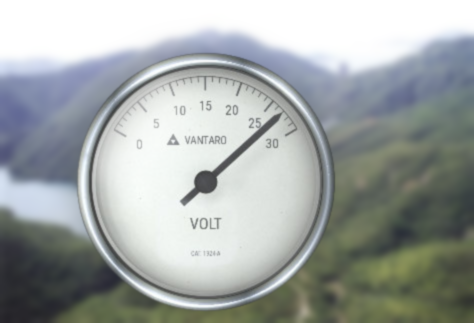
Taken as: 27 V
